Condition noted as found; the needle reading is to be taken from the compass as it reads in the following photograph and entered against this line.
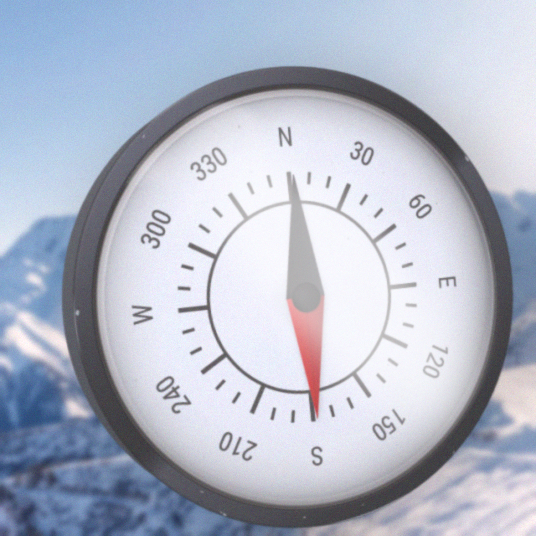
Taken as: 180 °
